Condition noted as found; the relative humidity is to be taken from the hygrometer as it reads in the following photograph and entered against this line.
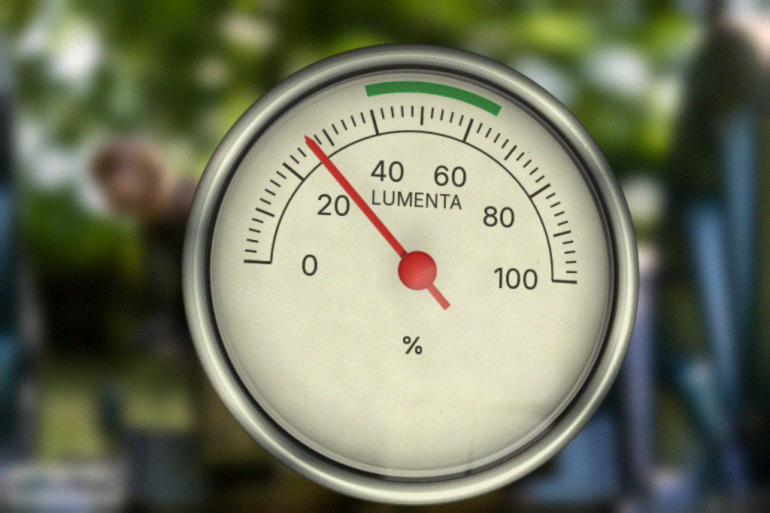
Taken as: 26 %
